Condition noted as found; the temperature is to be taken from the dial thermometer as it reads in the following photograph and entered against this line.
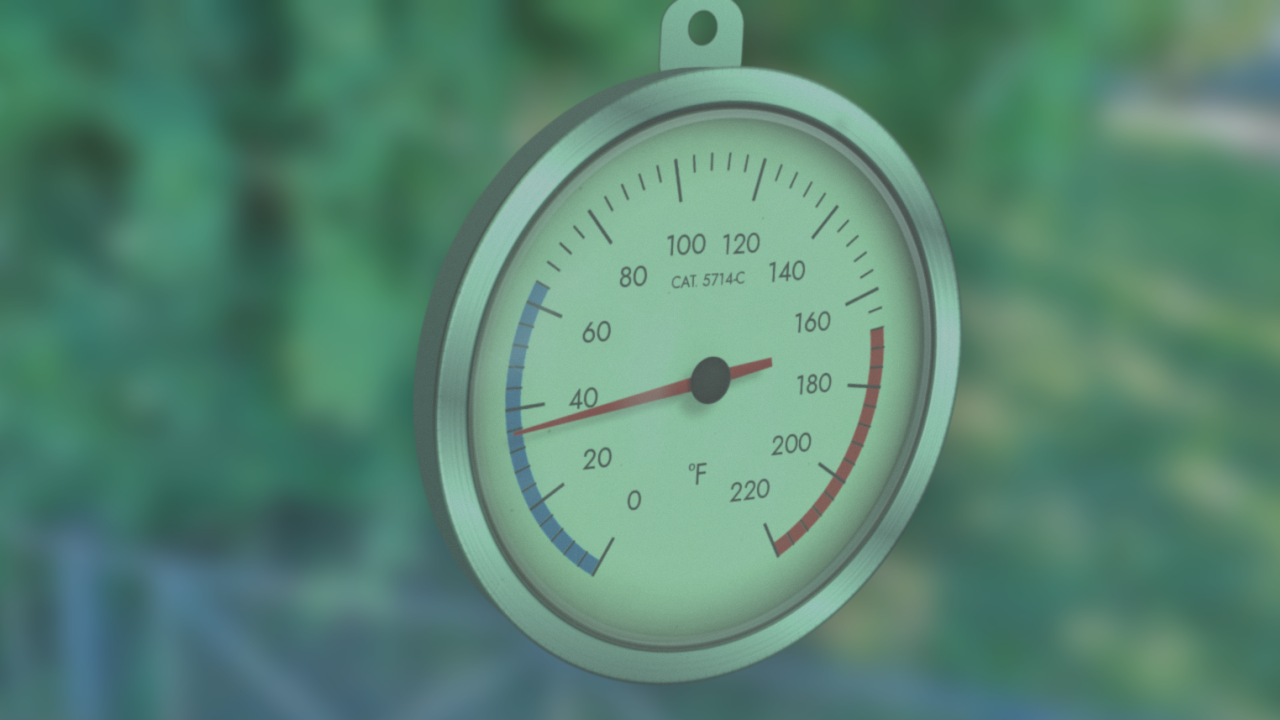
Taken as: 36 °F
